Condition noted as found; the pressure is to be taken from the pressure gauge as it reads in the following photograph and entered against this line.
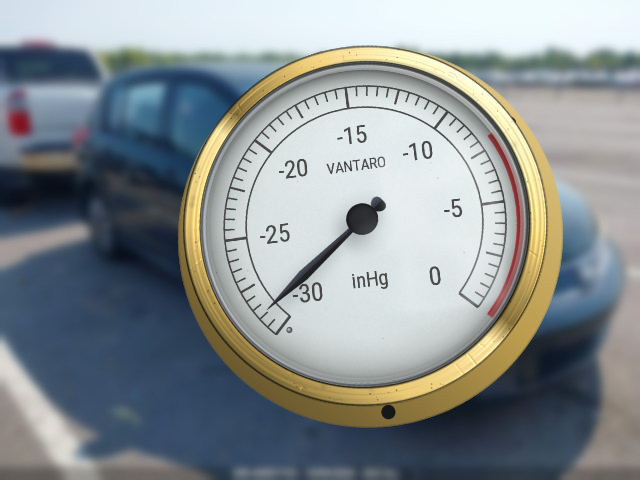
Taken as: -29 inHg
